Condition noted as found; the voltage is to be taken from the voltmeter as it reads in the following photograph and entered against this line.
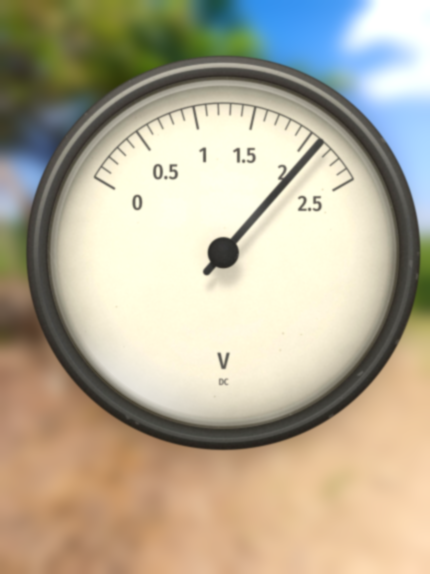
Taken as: 2.1 V
